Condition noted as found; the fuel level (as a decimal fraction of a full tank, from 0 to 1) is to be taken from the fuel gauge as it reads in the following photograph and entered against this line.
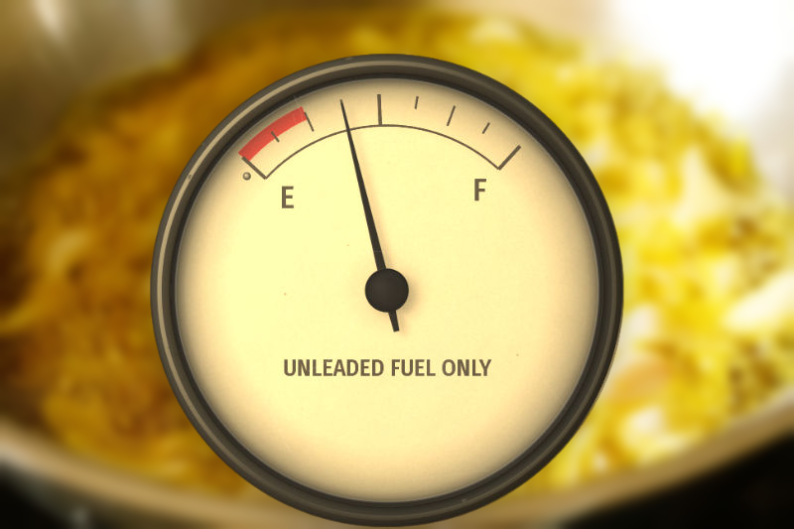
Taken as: 0.375
